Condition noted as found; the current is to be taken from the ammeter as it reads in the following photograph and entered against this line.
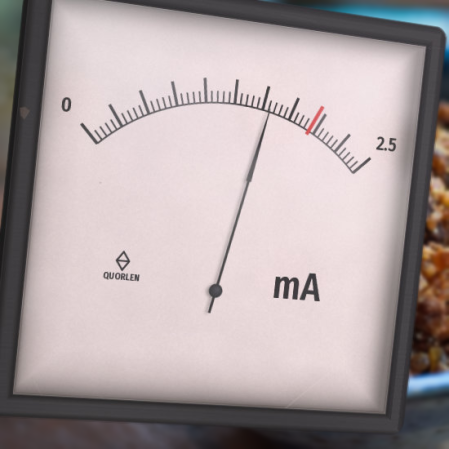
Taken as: 1.55 mA
